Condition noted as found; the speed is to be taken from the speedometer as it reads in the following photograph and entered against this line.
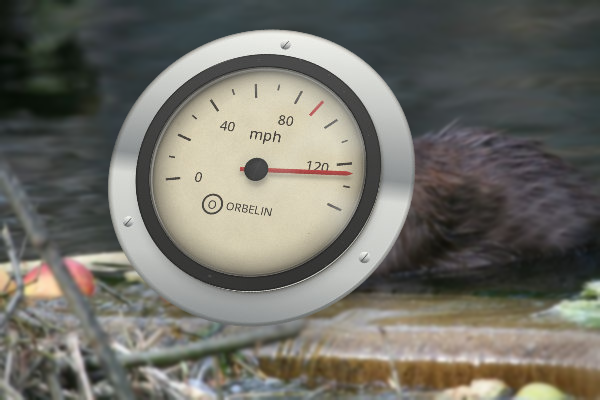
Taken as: 125 mph
